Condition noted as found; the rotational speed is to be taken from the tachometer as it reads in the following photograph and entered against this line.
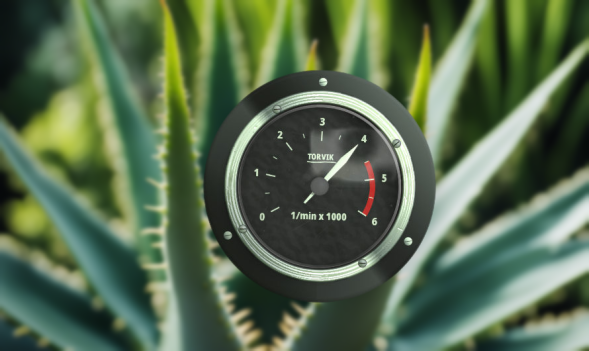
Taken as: 4000 rpm
